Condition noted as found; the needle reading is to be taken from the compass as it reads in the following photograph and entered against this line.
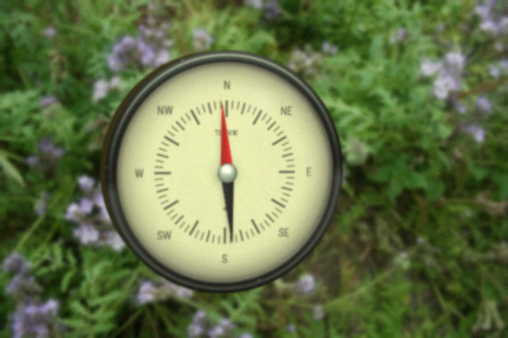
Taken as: 355 °
